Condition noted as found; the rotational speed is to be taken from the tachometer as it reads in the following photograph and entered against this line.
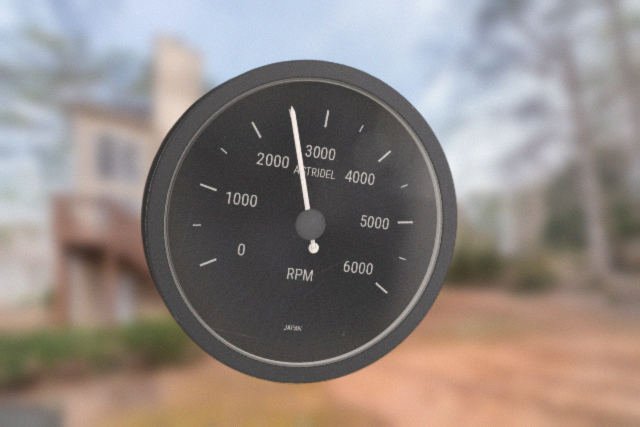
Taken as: 2500 rpm
